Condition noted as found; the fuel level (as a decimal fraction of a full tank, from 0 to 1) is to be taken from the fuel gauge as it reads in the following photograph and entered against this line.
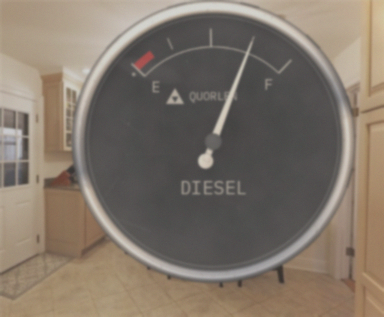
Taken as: 0.75
